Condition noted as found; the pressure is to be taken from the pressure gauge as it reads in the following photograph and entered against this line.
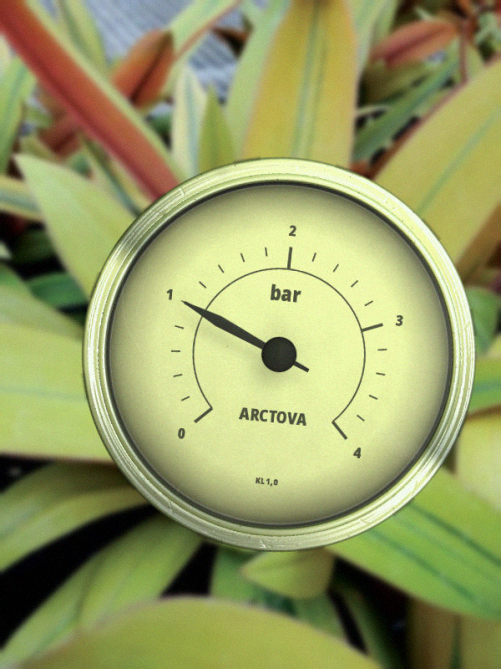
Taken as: 1 bar
